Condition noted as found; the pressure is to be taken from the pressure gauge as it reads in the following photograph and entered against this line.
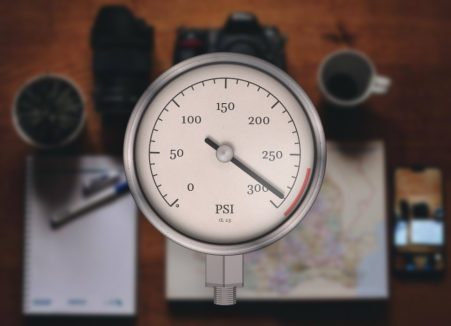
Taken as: 290 psi
